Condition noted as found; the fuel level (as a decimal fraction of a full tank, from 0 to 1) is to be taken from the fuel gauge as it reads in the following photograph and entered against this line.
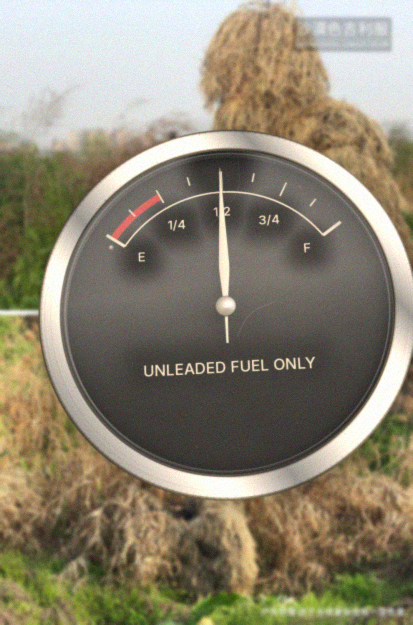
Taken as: 0.5
